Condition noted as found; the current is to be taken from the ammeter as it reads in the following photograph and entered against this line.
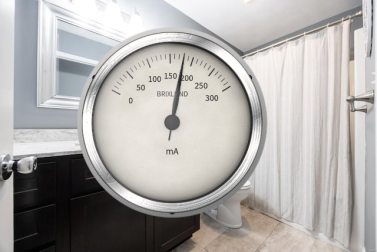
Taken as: 180 mA
